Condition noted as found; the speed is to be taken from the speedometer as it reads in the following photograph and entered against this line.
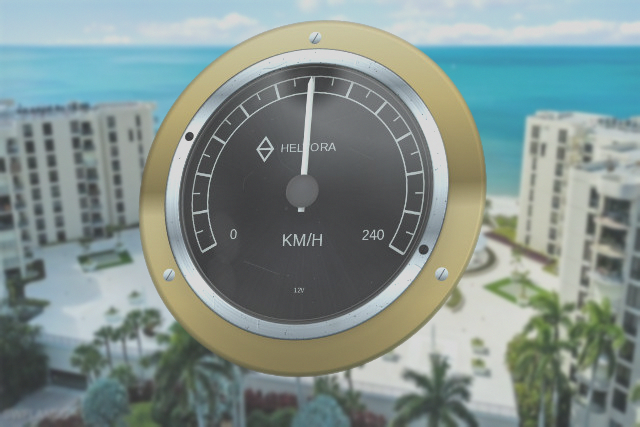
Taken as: 120 km/h
